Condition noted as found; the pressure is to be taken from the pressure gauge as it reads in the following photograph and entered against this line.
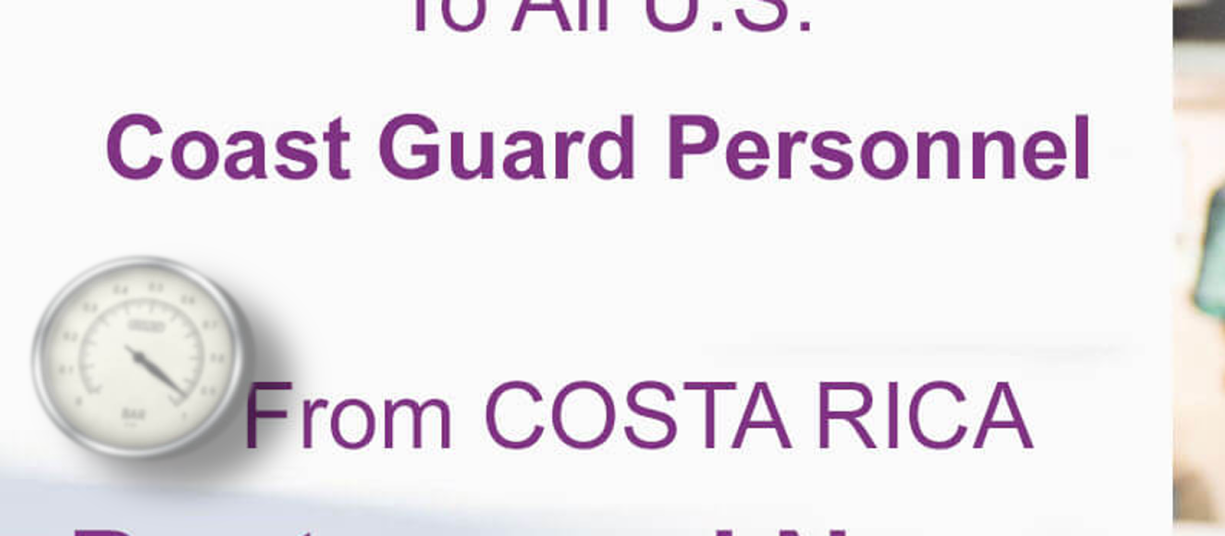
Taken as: 0.95 bar
